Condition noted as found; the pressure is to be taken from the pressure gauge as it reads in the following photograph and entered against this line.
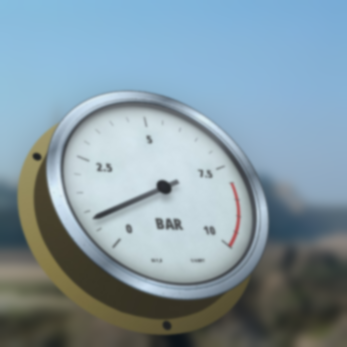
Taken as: 0.75 bar
